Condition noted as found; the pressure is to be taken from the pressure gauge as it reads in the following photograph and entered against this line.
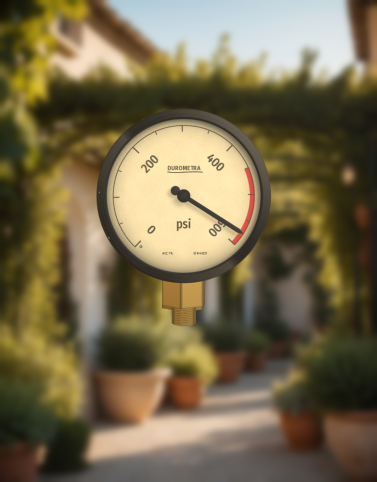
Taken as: 575 psi
